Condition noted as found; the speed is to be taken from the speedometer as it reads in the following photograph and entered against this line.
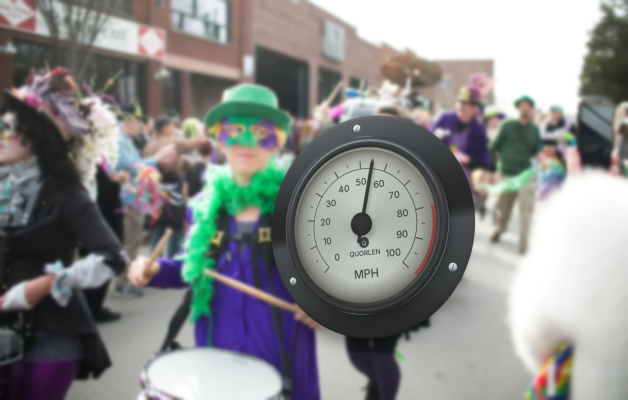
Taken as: 55 mph
